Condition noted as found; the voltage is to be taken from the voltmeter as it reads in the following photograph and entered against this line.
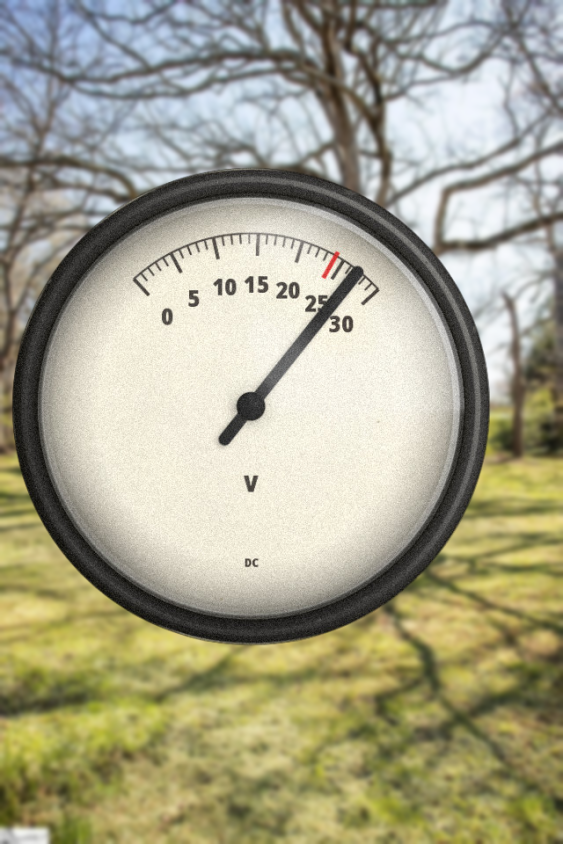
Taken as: 27 V
